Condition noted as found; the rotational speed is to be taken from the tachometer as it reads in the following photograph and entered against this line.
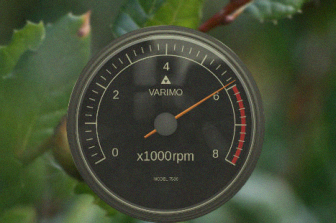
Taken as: 5900 rpm
